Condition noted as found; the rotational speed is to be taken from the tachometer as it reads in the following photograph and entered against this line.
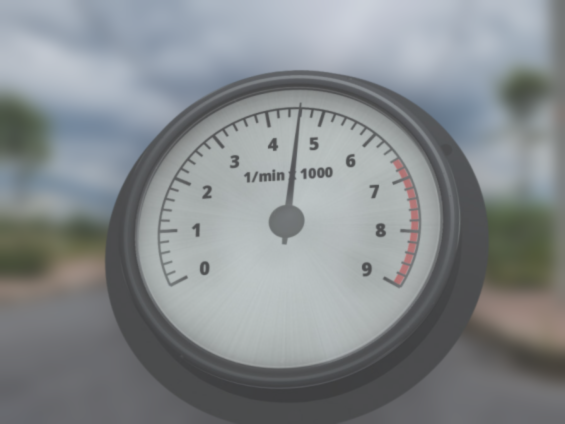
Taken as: 4600 rpm
